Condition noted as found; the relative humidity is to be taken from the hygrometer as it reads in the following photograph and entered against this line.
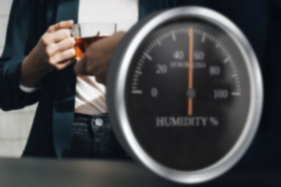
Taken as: 50 %
